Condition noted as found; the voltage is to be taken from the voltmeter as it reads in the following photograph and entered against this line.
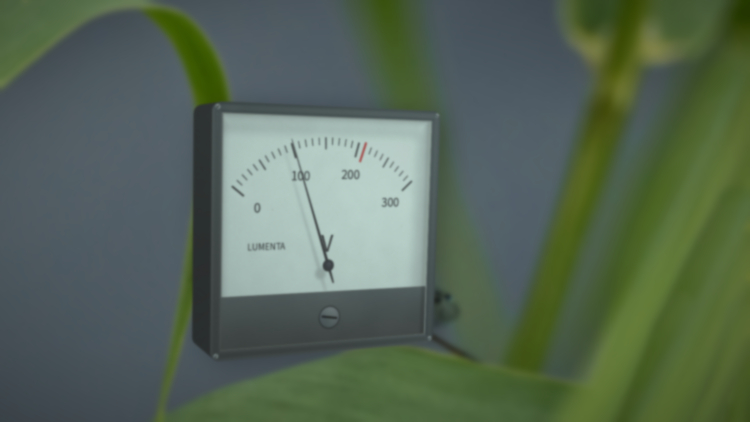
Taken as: 100 V
